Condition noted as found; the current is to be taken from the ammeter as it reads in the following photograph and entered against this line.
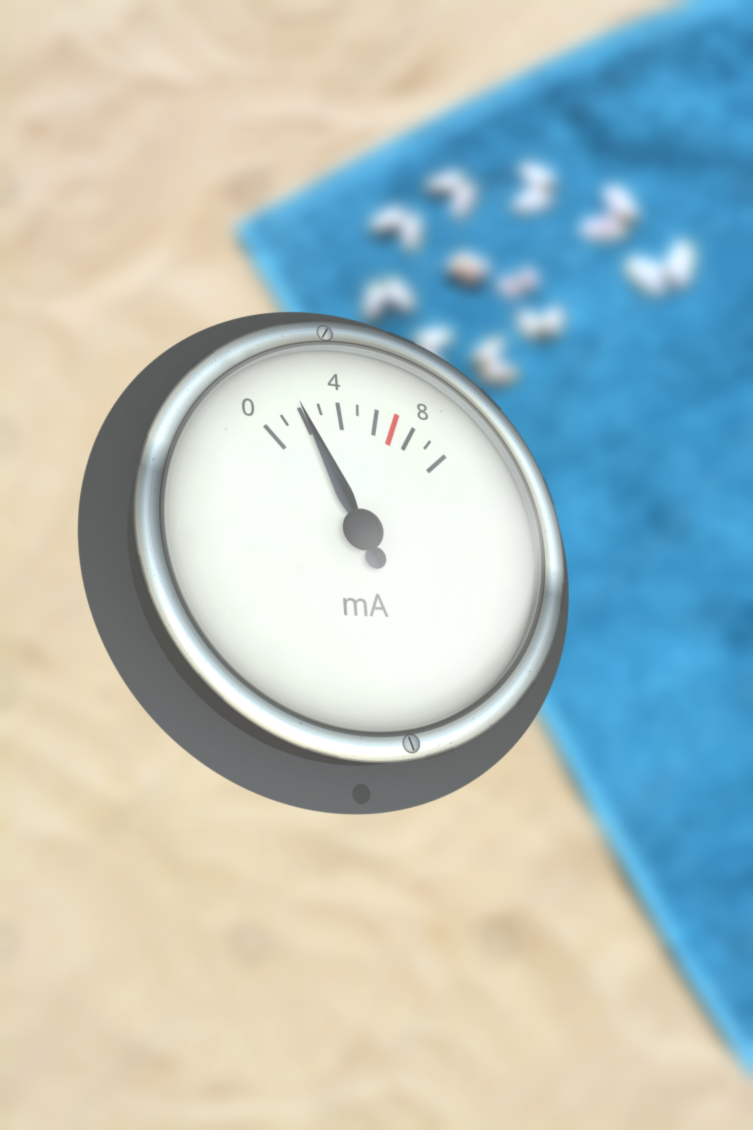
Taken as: 2 mA
